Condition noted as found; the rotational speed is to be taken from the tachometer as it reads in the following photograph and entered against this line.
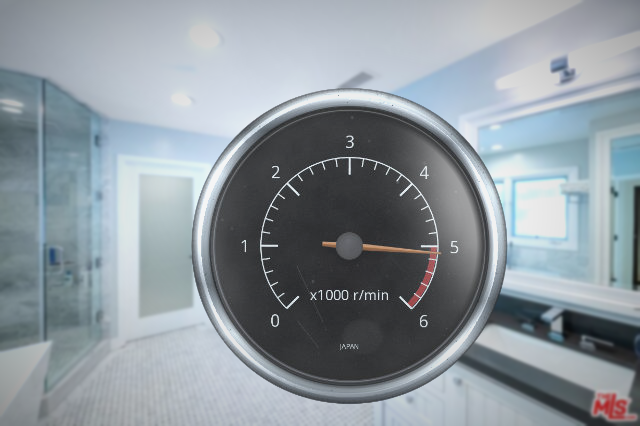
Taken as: 5100 rpm
